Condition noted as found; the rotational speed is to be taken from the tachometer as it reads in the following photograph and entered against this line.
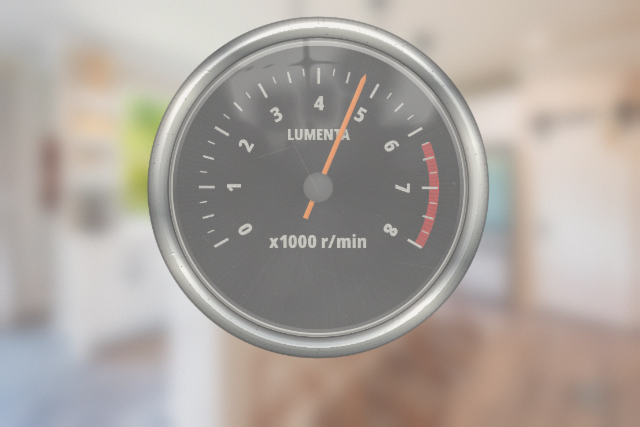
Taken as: 4750 rpm
